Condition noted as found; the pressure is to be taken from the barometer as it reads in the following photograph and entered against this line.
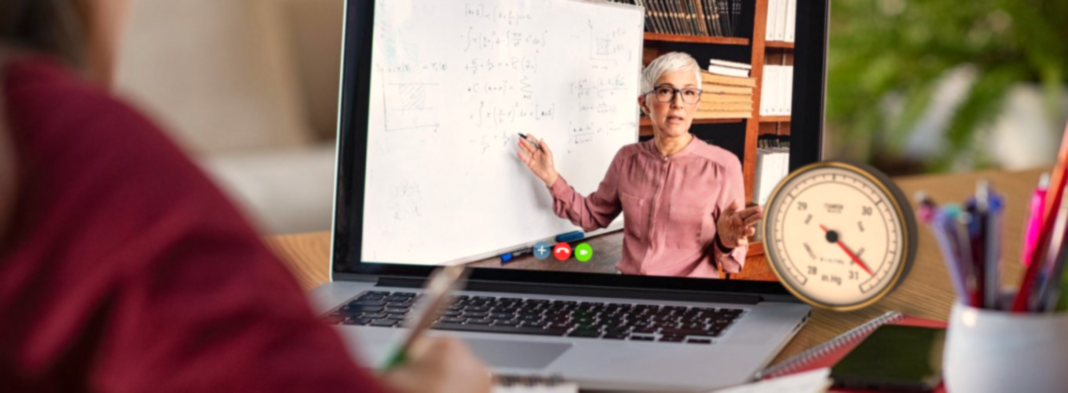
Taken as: 30.8 inHg
